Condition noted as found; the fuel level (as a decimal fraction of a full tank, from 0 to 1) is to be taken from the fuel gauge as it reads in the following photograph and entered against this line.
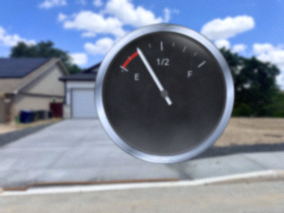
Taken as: 0.25
